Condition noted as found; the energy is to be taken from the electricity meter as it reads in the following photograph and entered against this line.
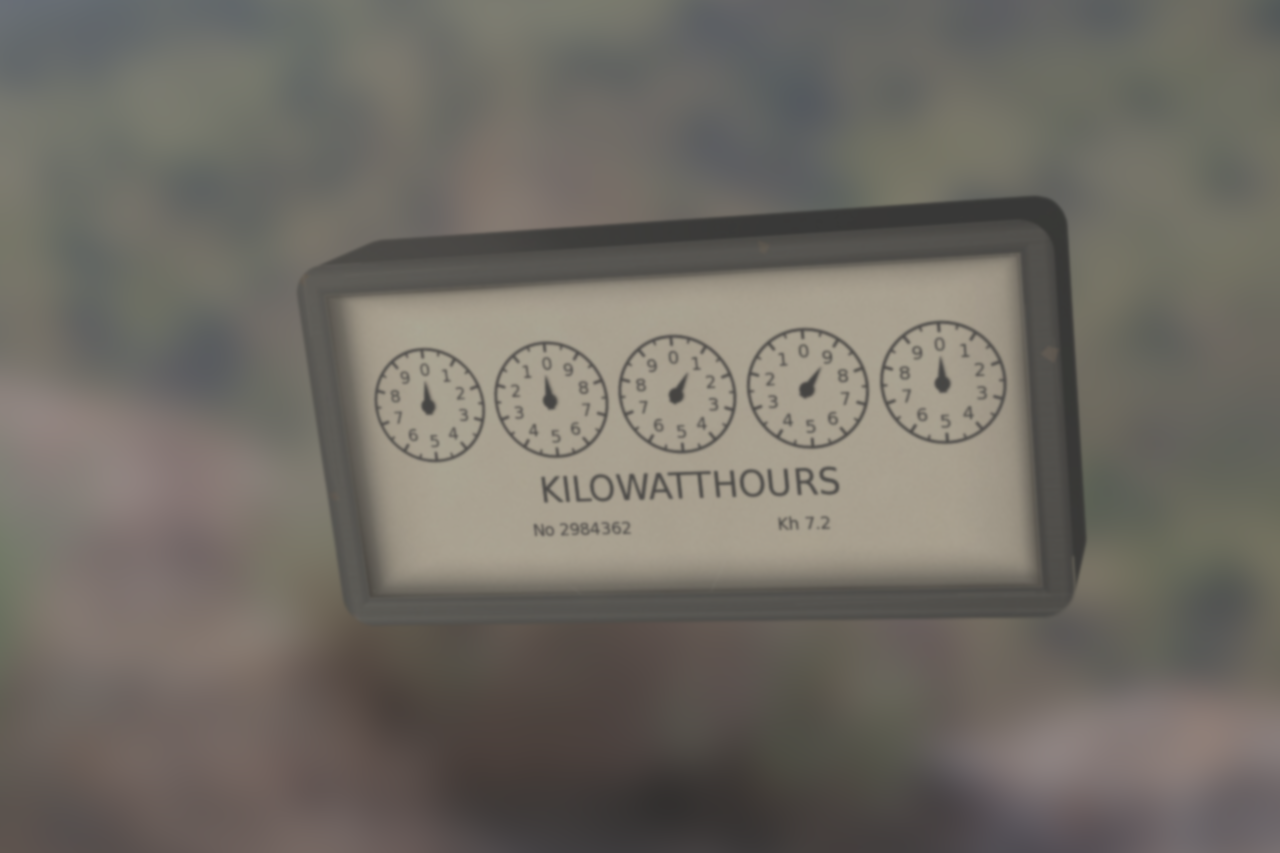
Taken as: 90 kWh
